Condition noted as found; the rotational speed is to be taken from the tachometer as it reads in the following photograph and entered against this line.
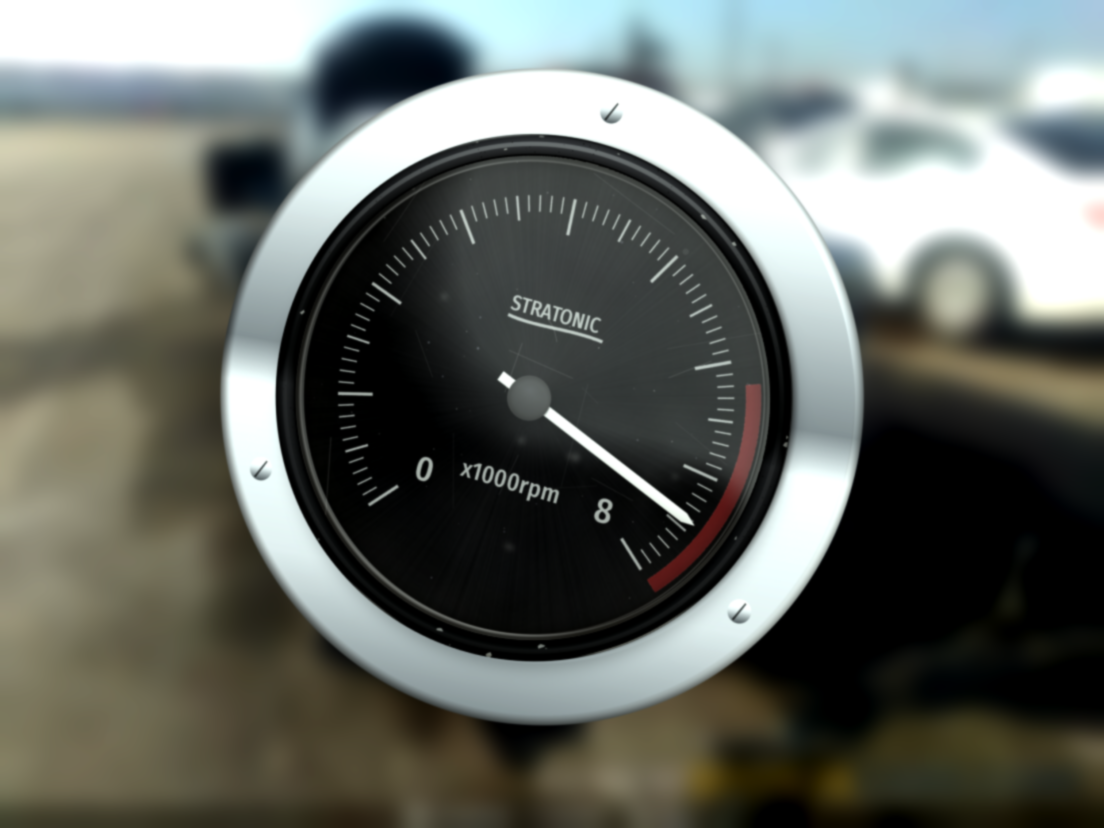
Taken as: 7400 rpm
